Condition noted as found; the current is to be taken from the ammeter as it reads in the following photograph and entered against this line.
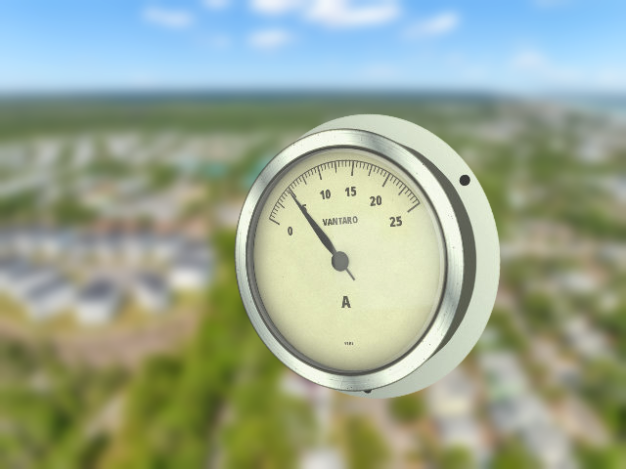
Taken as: 5 A
